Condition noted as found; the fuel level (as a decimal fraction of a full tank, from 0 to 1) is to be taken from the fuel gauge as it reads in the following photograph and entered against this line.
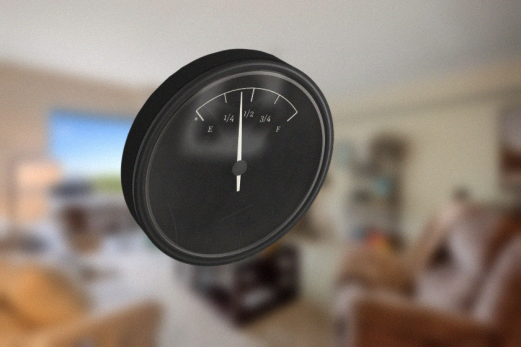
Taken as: 0.375
